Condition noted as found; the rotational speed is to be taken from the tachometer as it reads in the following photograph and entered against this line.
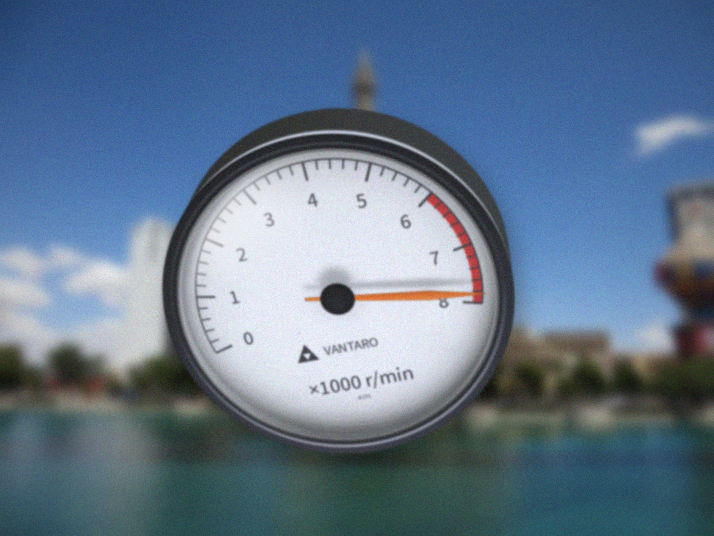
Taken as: 7800 rpm
